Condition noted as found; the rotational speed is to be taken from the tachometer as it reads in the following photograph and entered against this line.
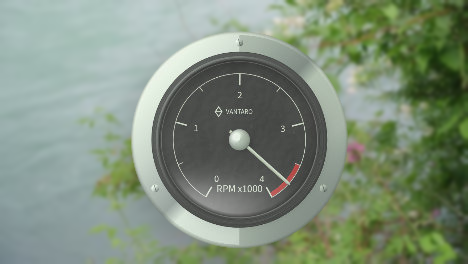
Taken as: 3750 rpm
